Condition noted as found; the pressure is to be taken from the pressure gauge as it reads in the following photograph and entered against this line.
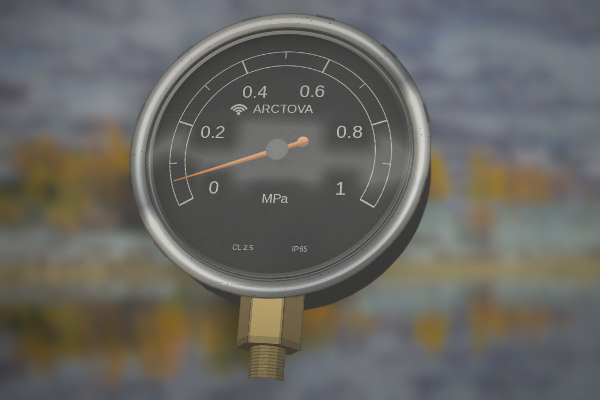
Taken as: 0.05 MPa
